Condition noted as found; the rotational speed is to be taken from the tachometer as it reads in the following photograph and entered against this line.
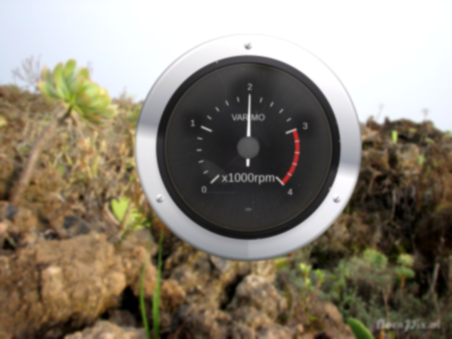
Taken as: 2000 rpm
